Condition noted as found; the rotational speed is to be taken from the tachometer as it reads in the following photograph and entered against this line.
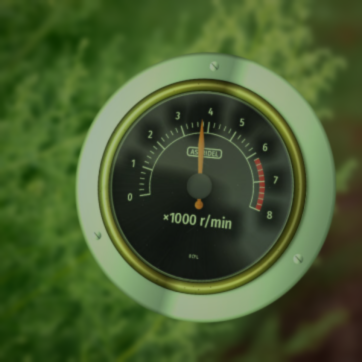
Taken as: 3800 rpm
